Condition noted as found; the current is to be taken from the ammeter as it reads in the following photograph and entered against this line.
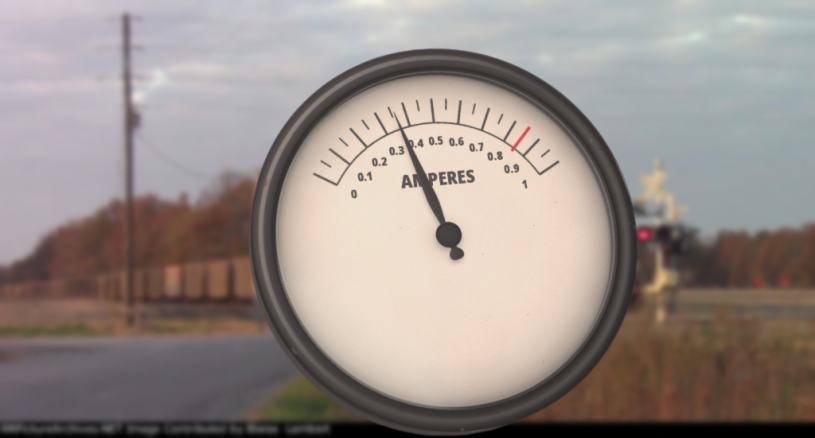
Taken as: 0.35 A
